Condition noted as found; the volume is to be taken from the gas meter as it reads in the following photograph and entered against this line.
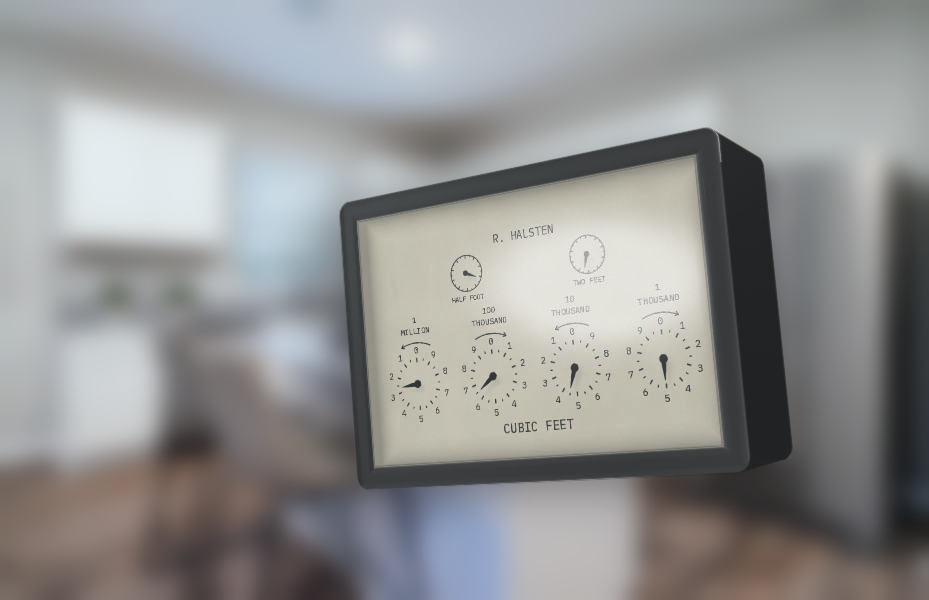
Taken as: 264500 ft³
